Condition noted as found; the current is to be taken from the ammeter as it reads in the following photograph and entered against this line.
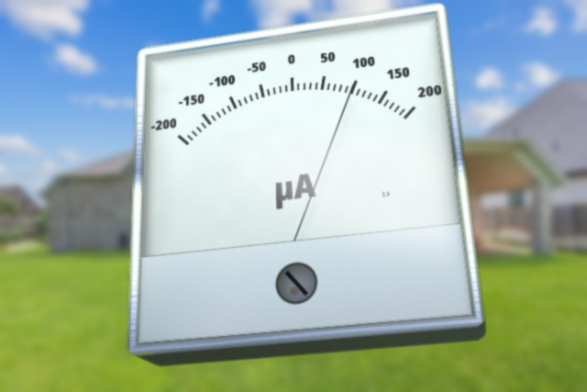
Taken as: 100 µA
